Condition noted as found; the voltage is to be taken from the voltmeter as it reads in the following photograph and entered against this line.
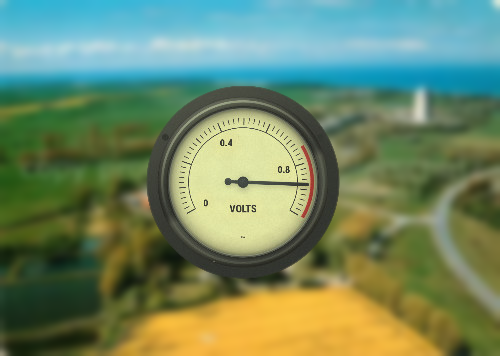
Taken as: 0.88 V
